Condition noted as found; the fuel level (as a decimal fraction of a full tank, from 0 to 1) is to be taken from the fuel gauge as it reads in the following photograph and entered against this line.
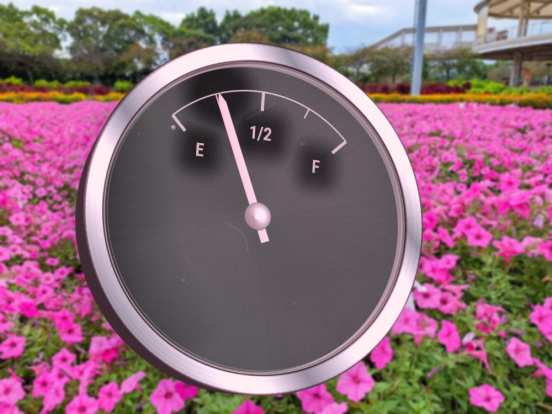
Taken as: 0.25
